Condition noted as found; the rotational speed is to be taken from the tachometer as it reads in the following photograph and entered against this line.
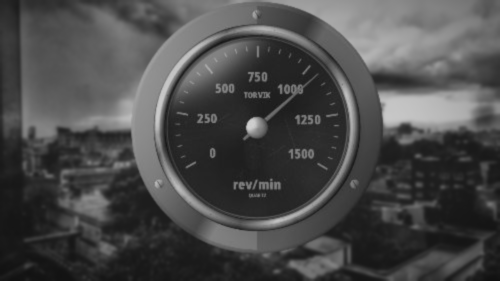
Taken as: 1050 rpm
